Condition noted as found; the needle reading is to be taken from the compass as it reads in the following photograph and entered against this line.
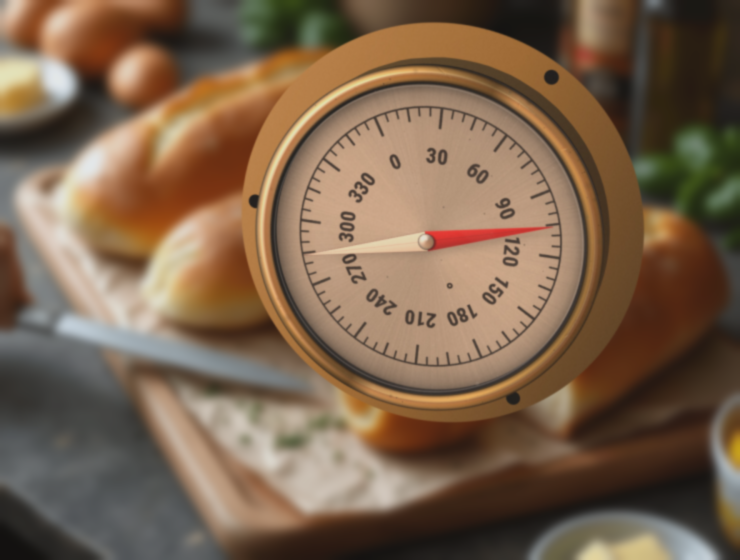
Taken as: 105 °
